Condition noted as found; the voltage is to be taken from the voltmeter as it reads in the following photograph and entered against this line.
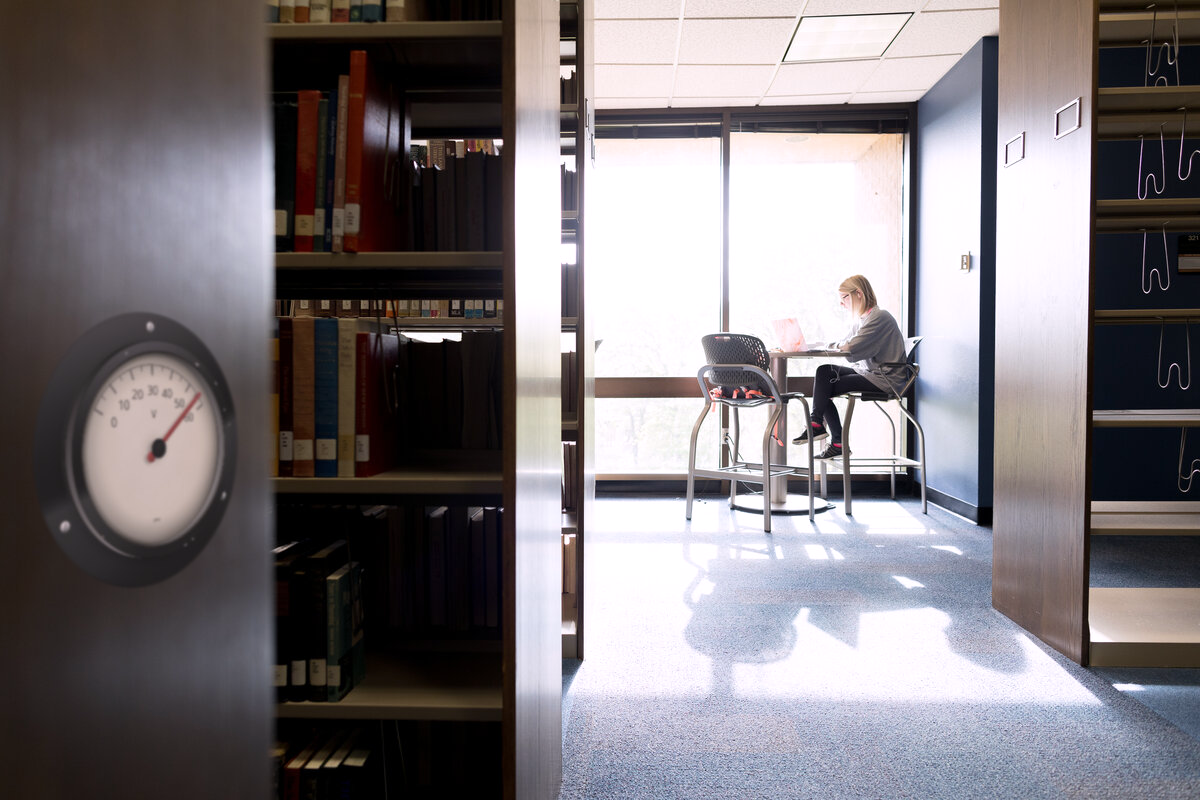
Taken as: 55 V
